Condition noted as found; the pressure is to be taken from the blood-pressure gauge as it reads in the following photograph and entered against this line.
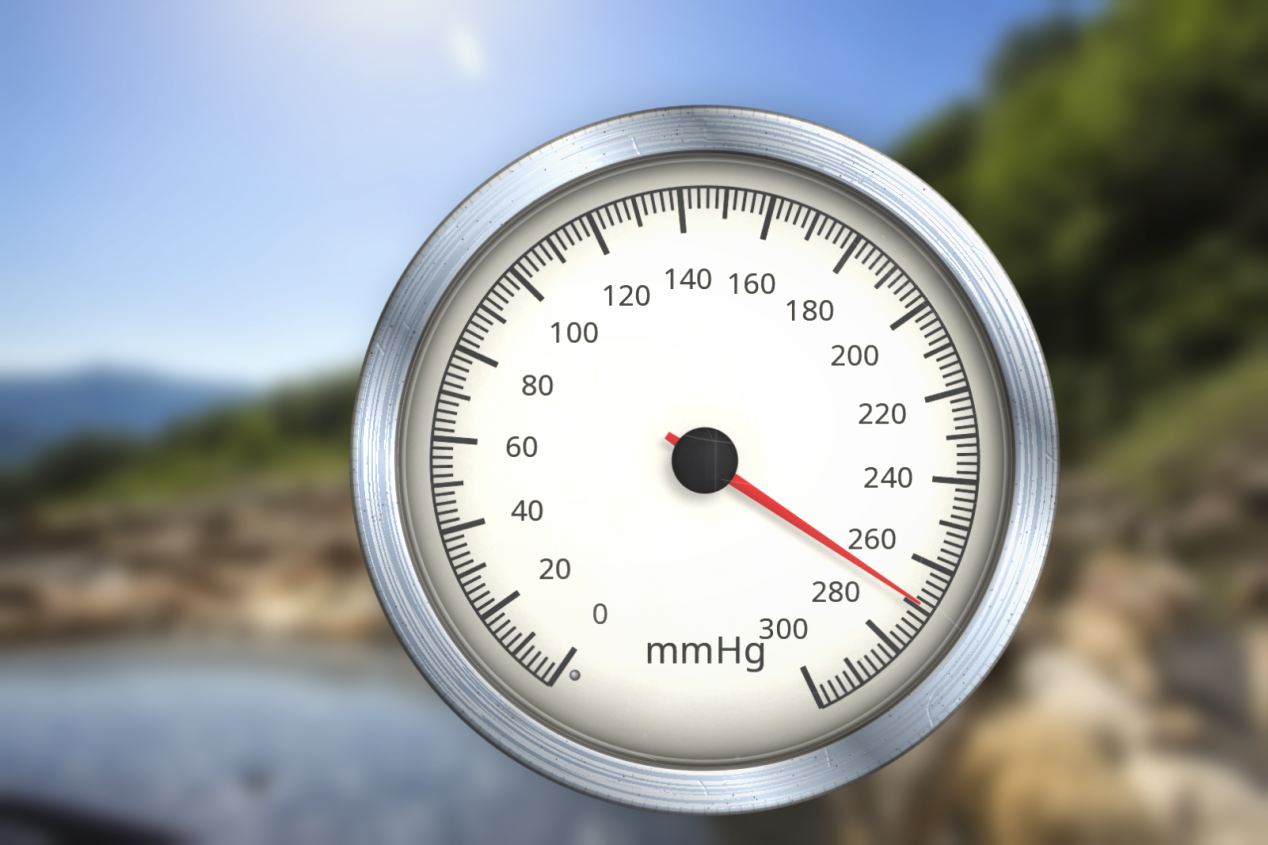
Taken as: 269 mmHg
